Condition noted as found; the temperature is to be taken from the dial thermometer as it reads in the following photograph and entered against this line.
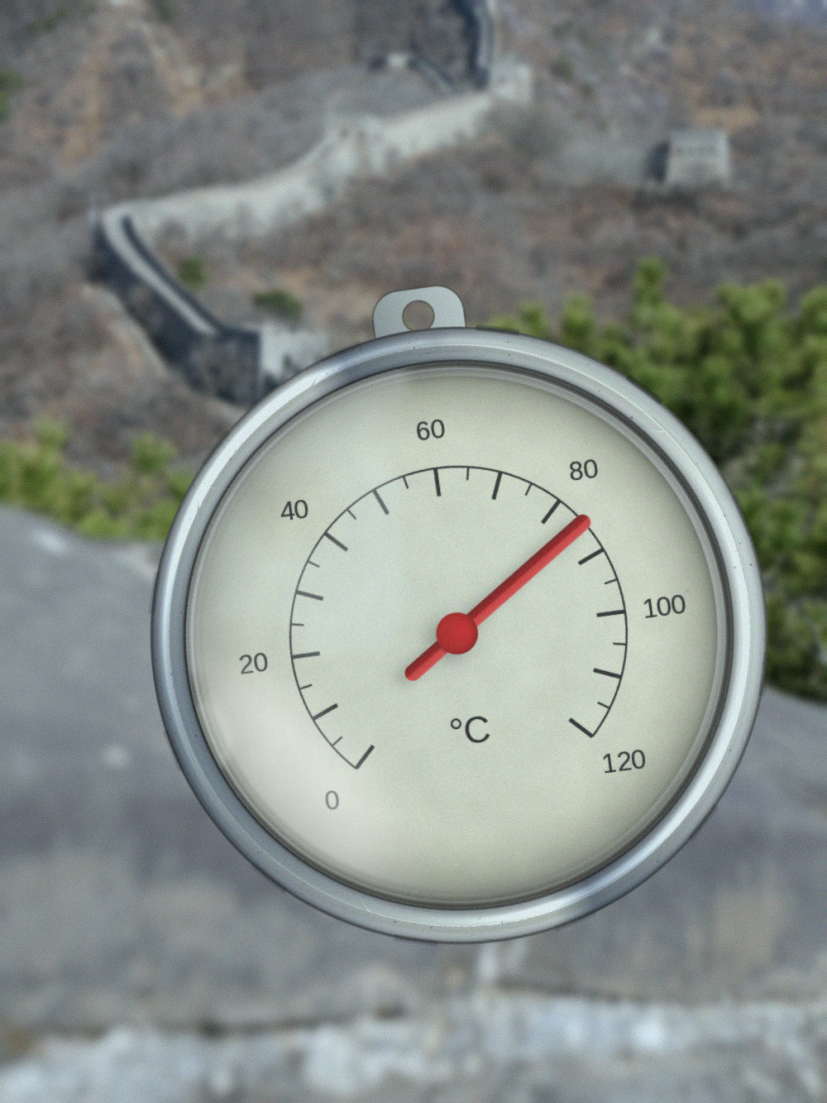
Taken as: 85 °C
